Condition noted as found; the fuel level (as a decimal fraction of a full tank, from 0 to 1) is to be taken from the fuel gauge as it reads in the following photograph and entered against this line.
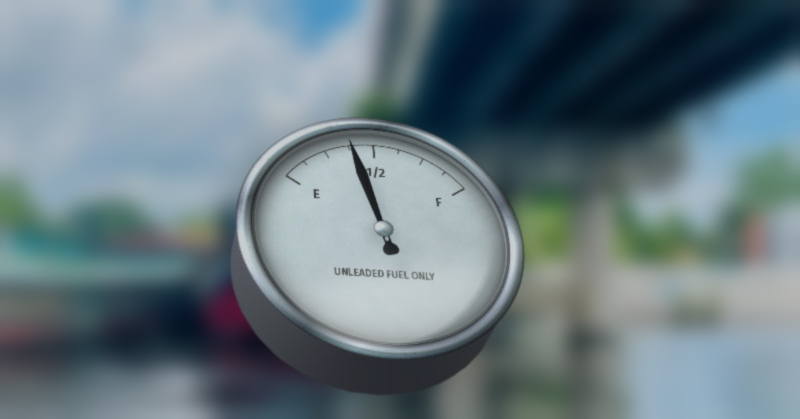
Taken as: 0.375
